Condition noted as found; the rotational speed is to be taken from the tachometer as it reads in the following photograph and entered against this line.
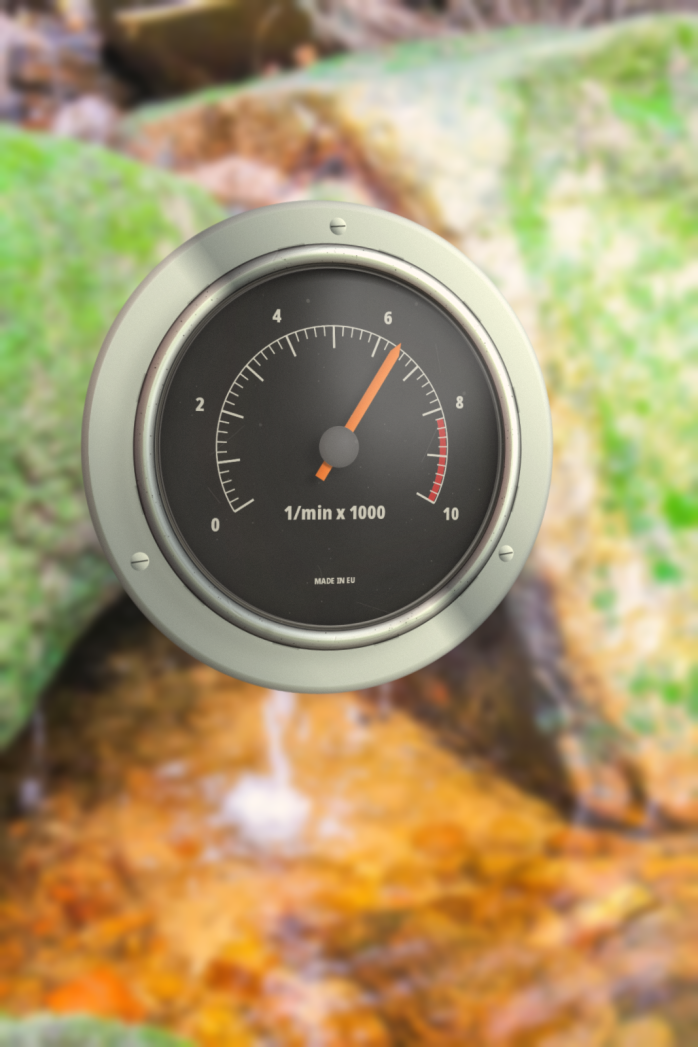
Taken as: 6400 rpm
